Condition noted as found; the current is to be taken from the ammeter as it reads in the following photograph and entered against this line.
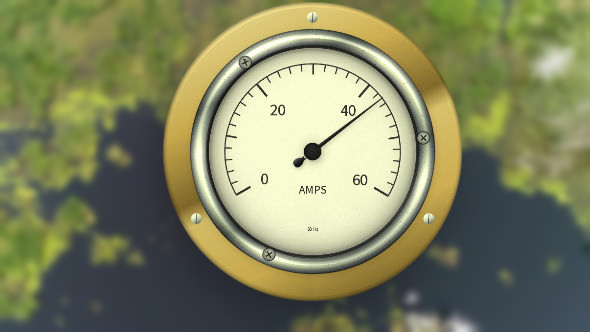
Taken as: 43 A
